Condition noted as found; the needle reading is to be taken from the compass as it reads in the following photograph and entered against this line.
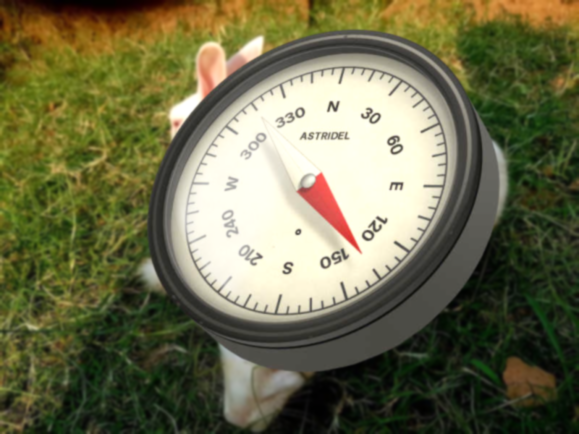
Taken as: 135 °
